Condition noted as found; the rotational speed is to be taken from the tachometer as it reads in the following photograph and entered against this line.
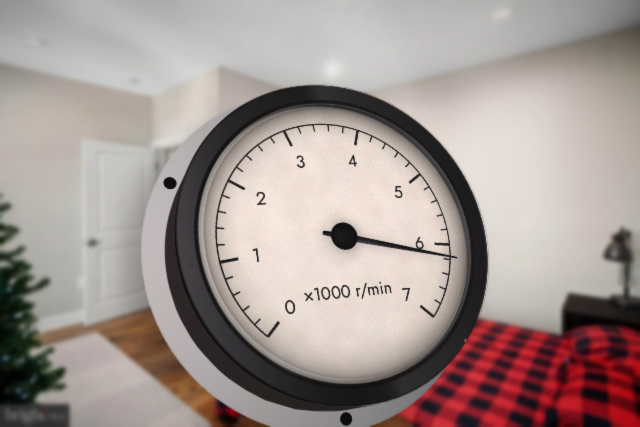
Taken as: 6200 rpm
